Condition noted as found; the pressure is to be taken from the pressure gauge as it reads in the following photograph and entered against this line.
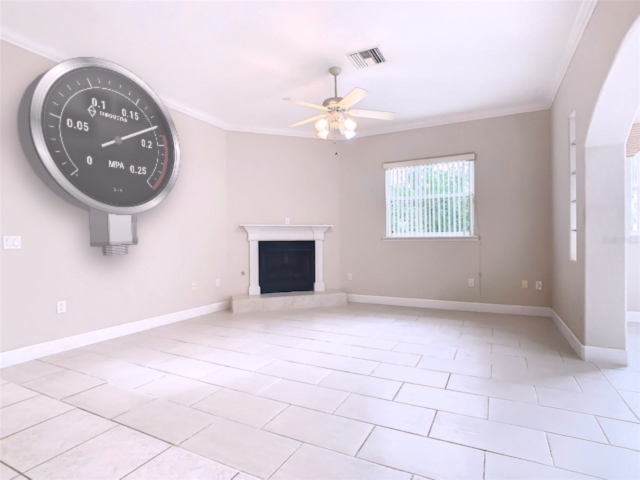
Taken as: 0.18 MPa
